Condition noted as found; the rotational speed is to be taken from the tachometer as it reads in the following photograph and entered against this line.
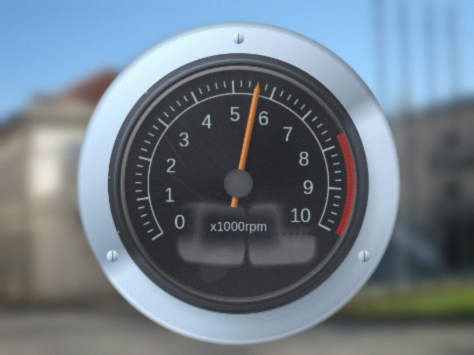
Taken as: 5600 rpm
